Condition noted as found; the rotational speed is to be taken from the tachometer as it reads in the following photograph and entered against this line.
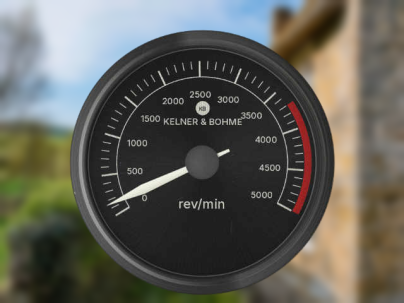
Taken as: 150 rpm
